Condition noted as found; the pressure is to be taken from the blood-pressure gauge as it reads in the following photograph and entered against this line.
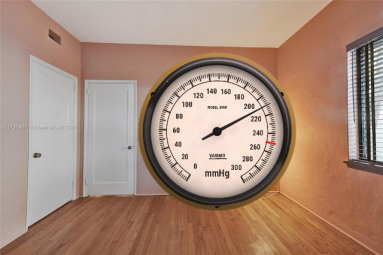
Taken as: 210 mmHg
